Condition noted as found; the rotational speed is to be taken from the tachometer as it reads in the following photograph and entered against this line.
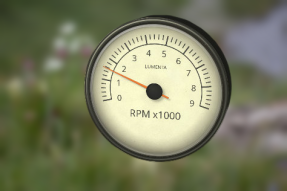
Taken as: 1600 rpm
